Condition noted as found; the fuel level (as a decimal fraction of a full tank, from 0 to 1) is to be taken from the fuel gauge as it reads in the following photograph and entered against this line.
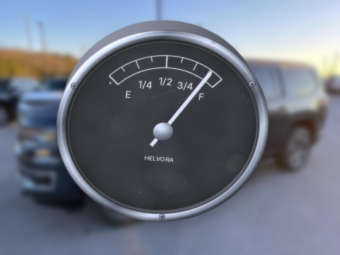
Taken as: 0.875
